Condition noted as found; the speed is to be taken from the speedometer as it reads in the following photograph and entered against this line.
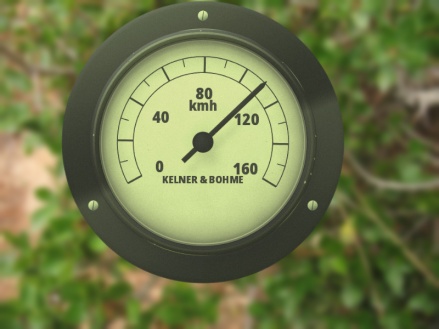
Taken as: 110 km/h
